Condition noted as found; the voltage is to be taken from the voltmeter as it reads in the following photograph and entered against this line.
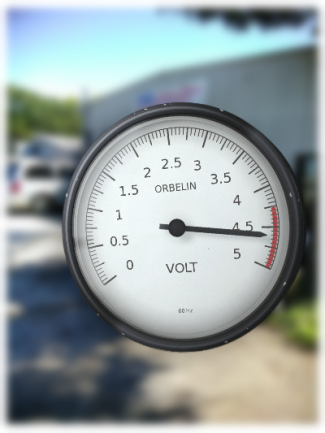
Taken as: 4.6 V
